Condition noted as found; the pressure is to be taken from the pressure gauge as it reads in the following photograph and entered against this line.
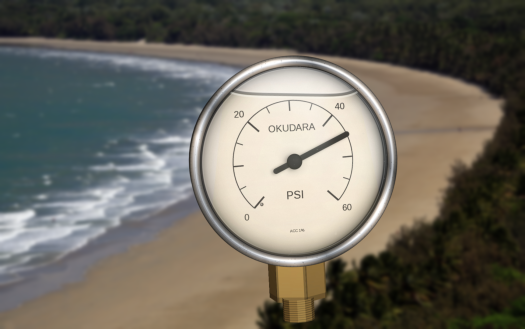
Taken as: 45 psi
